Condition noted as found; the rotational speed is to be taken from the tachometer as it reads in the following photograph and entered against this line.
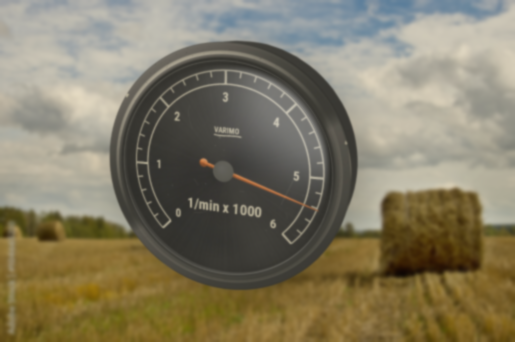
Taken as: 5400 rpm
